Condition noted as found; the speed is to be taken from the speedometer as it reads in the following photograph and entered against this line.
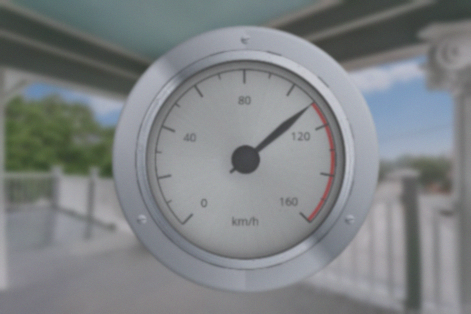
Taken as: 110 km/h
